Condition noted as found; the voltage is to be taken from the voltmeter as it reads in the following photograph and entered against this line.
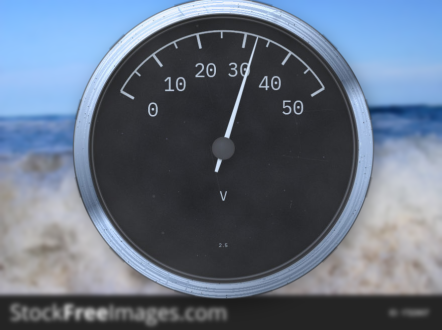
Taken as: 32.5 V
